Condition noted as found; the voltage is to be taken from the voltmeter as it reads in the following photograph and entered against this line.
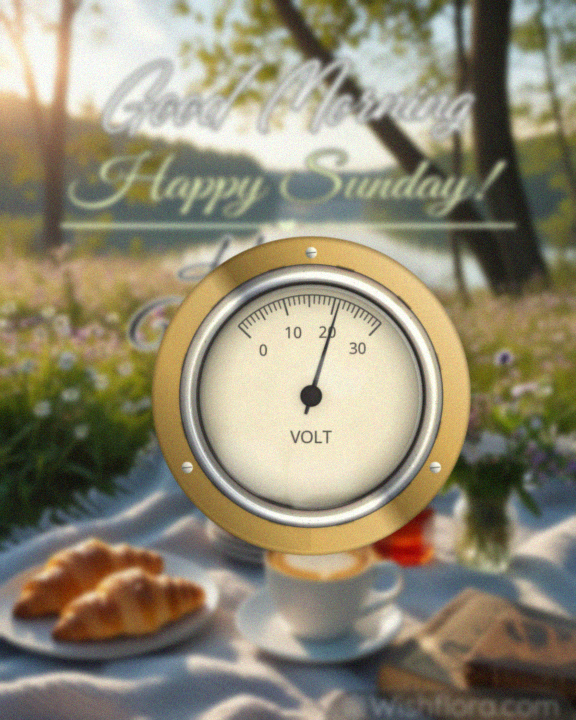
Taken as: 21 V
